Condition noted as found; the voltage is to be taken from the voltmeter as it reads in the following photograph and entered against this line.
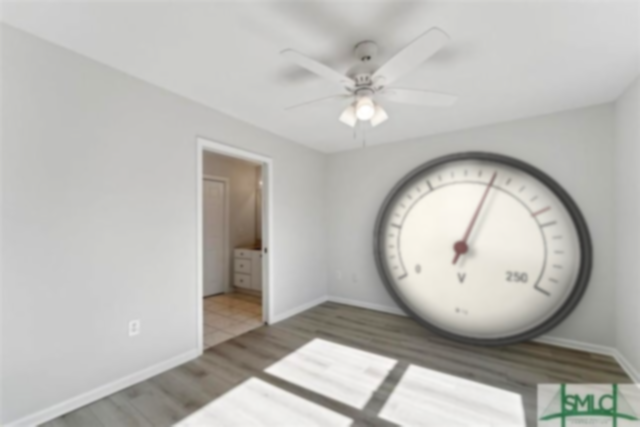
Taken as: 150 V
